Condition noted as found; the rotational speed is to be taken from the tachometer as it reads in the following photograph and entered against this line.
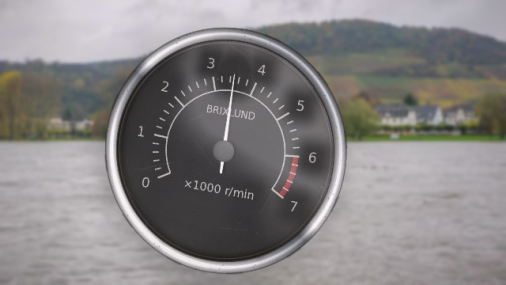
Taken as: 3500 rpm
